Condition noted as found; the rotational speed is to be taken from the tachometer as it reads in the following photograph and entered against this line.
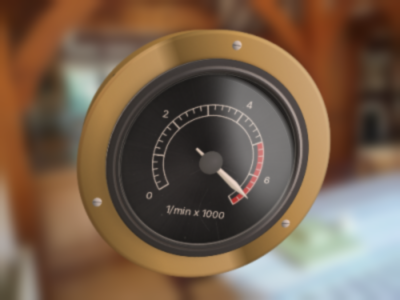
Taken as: 6600 rpm
